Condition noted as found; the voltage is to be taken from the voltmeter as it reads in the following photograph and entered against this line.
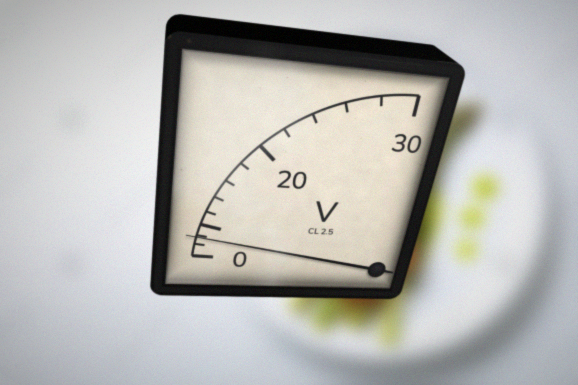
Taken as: 8 V
